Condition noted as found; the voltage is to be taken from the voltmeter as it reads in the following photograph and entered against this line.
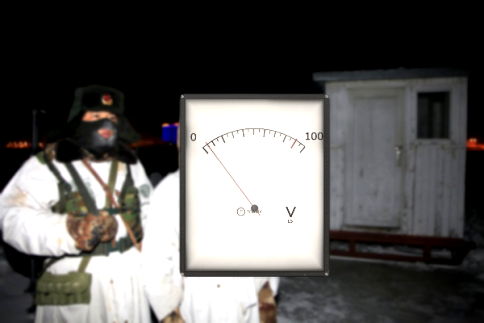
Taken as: 5 V
